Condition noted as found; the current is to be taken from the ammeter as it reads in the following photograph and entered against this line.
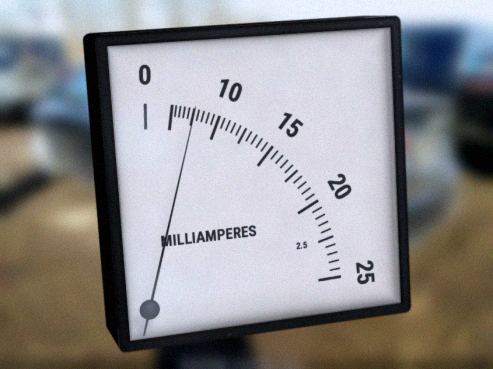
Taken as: 7.5 mA
